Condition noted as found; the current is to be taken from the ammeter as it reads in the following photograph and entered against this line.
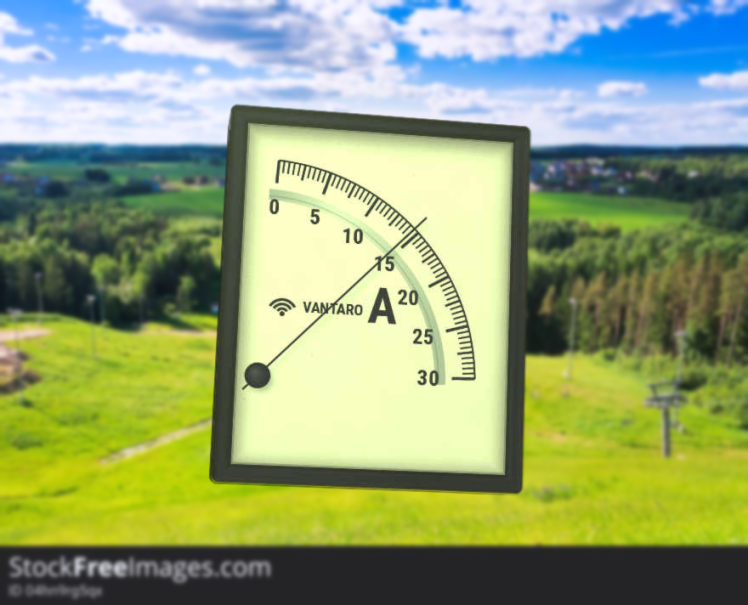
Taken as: 14.5 A
